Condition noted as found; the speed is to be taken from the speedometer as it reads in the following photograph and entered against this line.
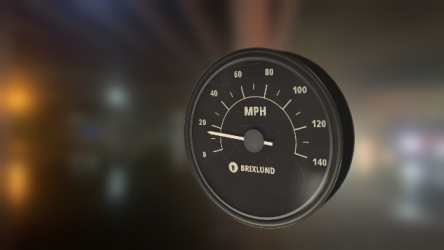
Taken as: 15 mph
